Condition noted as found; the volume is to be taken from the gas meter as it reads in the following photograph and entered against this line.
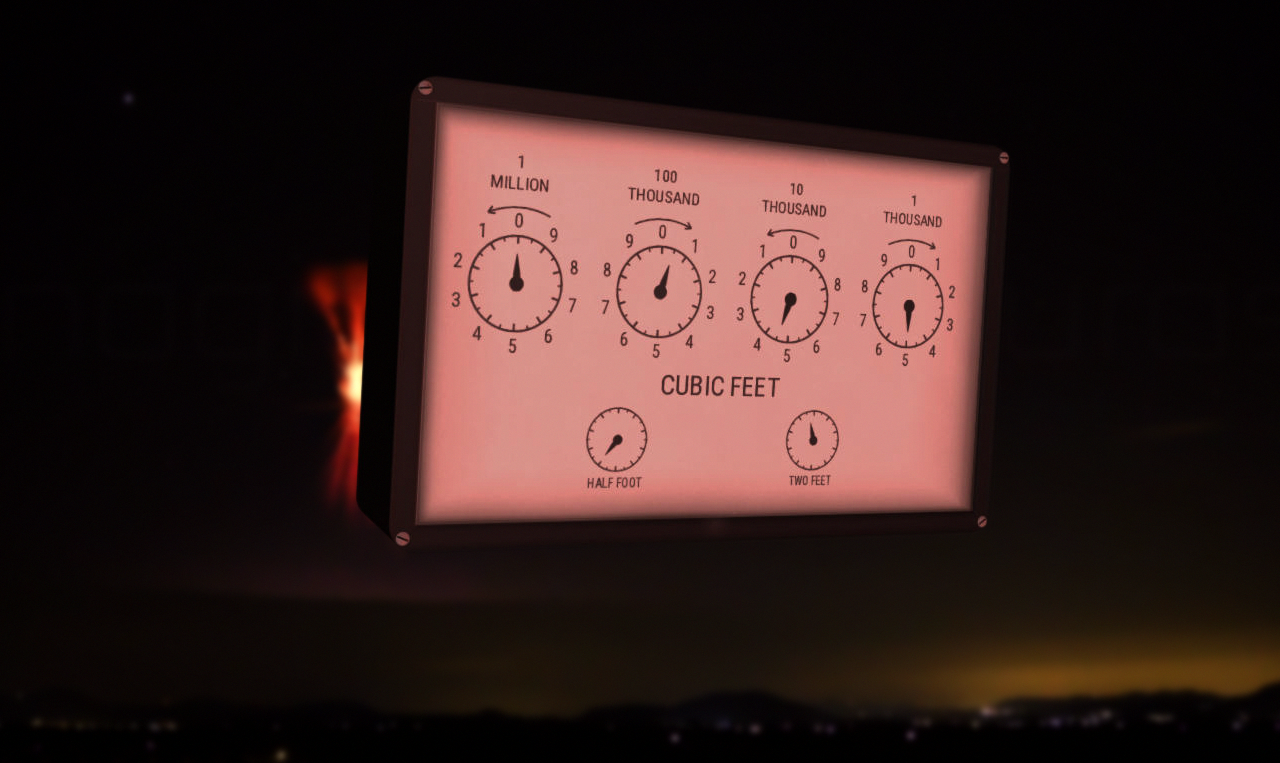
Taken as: 4500 ft³
